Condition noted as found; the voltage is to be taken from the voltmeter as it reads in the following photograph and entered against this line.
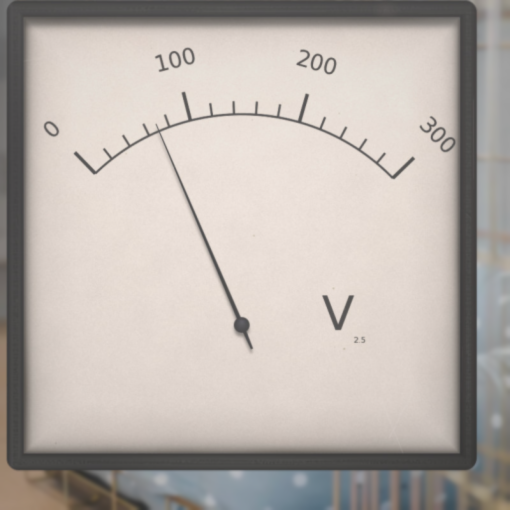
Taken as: 70 V
